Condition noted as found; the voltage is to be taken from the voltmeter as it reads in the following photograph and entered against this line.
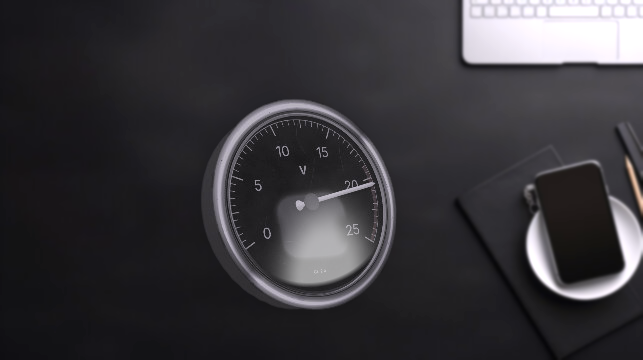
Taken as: 20.5 V
